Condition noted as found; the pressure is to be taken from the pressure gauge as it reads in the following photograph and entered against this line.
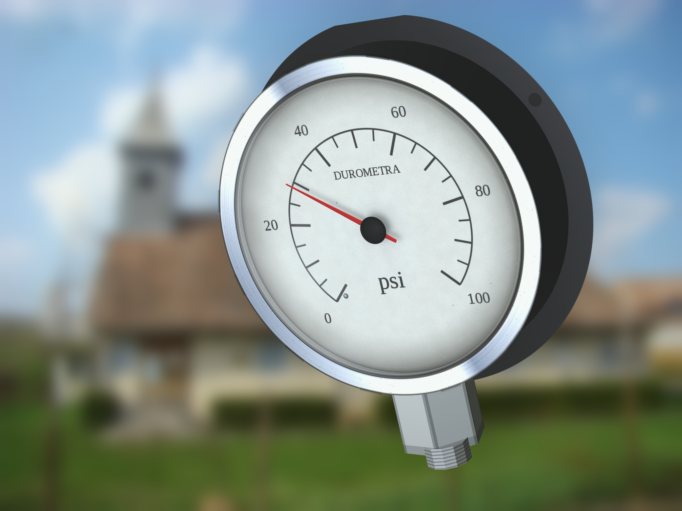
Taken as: 30 psi
